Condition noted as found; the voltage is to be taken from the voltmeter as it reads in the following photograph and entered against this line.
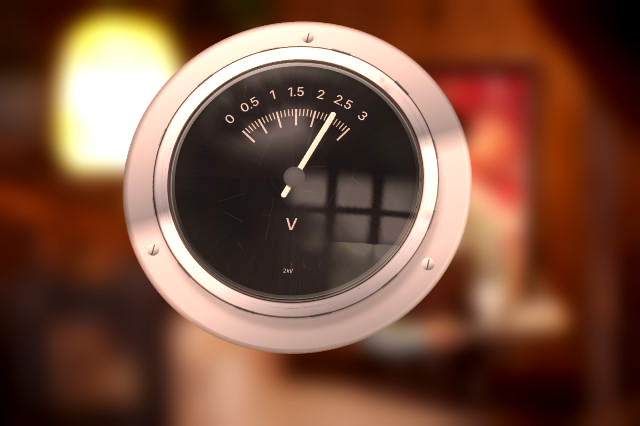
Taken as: 2.5 V
